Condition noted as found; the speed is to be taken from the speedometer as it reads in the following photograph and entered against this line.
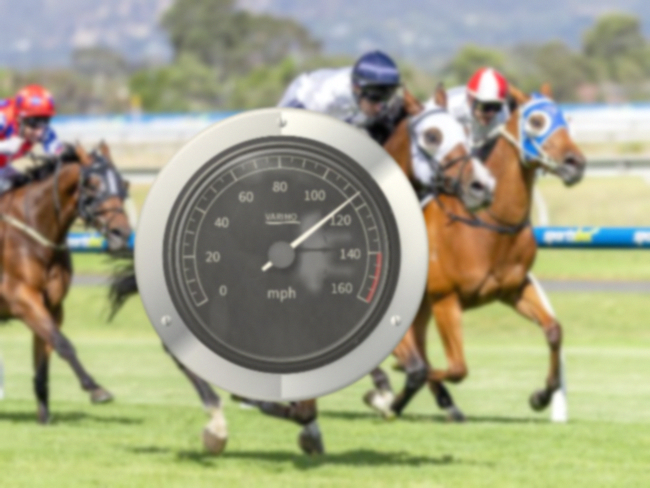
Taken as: 115 mph
